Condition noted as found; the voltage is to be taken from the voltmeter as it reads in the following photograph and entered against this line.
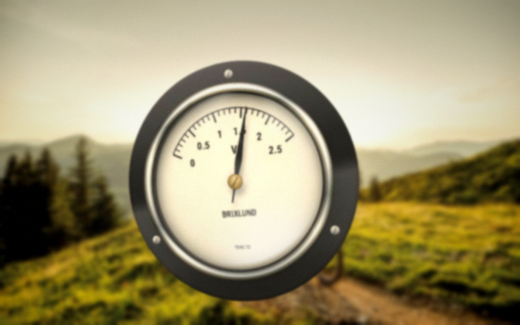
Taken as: 1.6 V
